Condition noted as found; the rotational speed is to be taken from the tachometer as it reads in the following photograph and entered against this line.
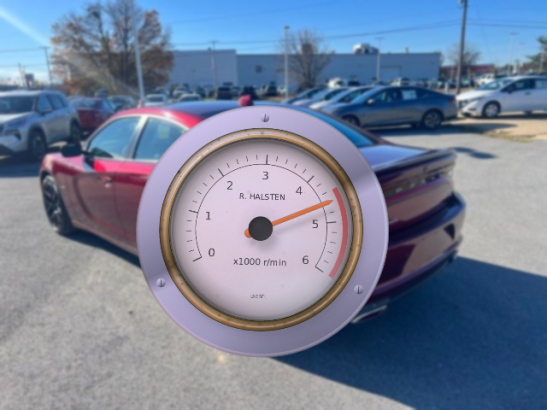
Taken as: 4600 rpm
